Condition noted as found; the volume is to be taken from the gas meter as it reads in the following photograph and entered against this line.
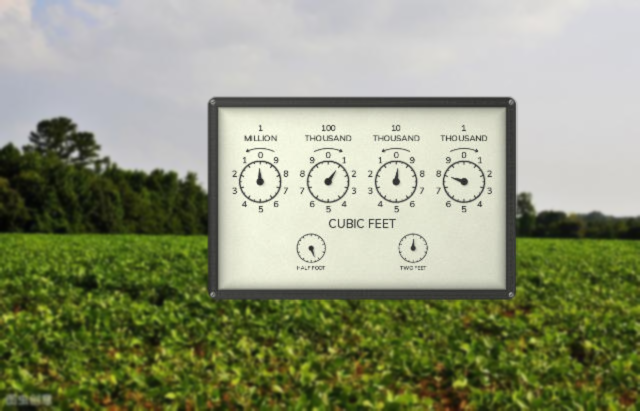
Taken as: 9800 ft³
